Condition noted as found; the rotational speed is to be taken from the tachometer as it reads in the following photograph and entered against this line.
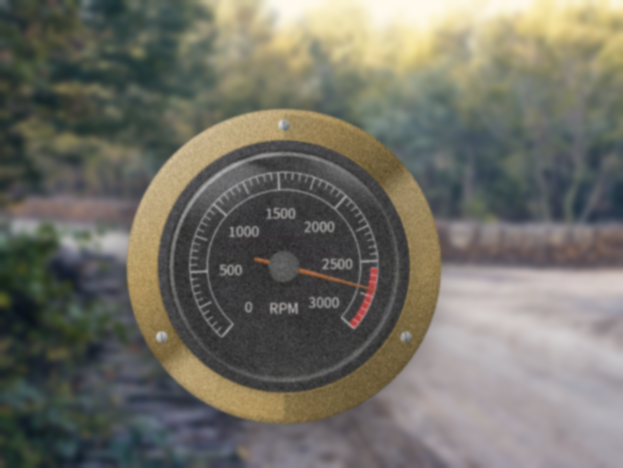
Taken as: 2700 rpm
